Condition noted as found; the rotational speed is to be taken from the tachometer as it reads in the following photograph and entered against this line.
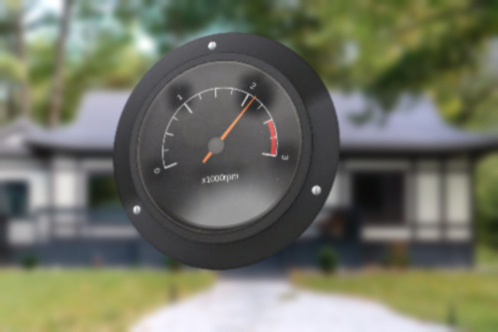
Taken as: 2125 rpm
